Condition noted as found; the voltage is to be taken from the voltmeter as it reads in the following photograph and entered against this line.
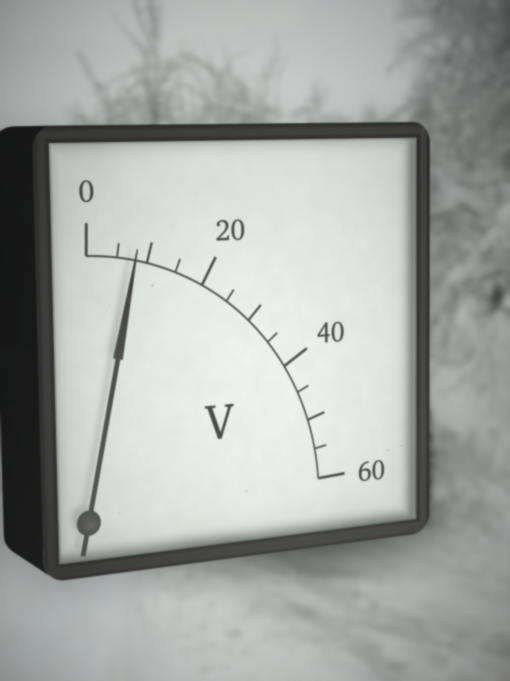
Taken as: 7.5 V
